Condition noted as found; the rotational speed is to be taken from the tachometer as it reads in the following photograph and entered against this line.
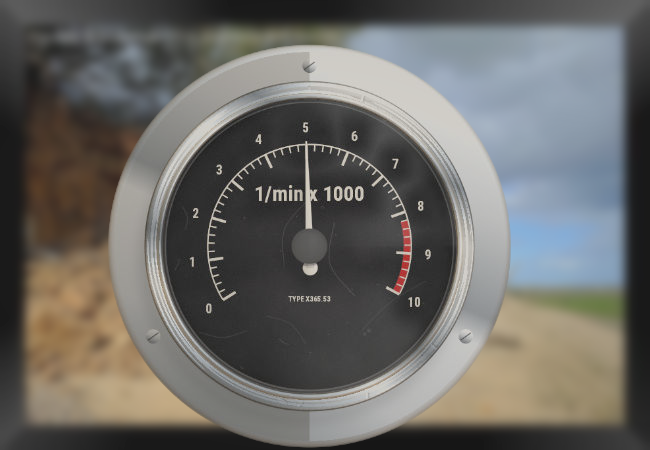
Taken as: 5000 rpm
